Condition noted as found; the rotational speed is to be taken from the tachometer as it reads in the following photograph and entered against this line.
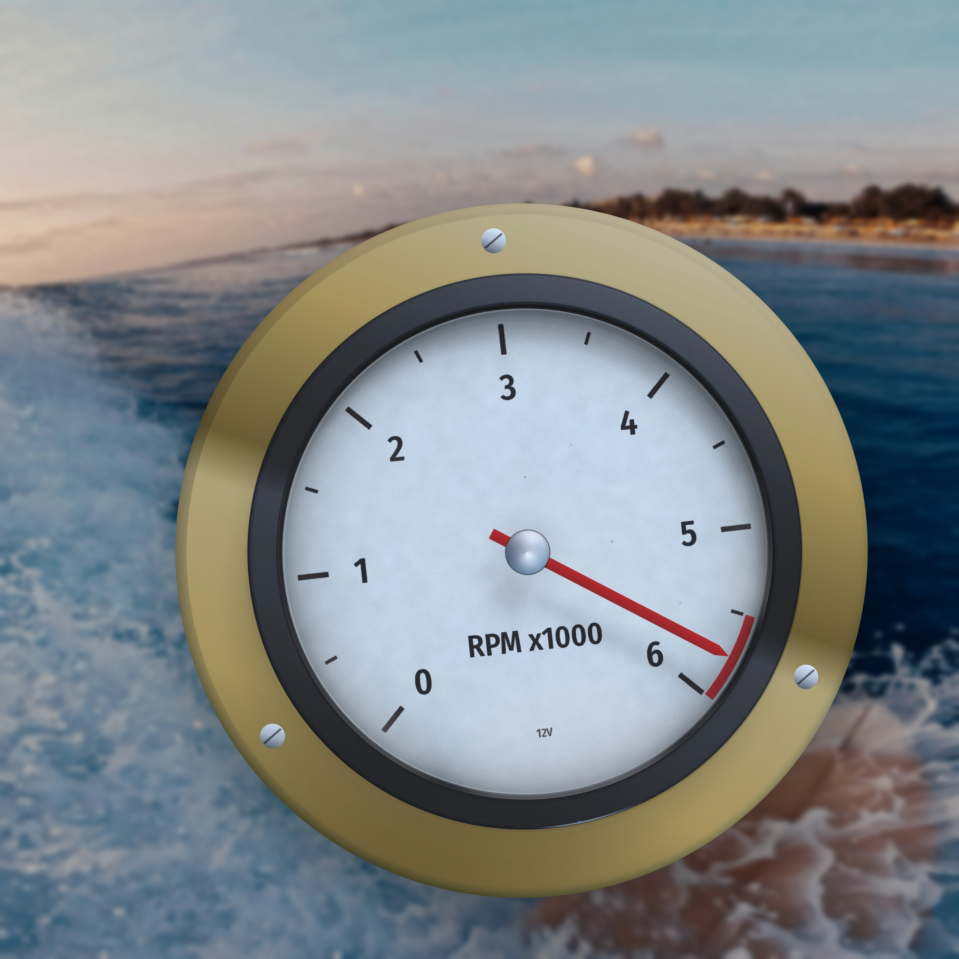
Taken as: 5750 rpm
